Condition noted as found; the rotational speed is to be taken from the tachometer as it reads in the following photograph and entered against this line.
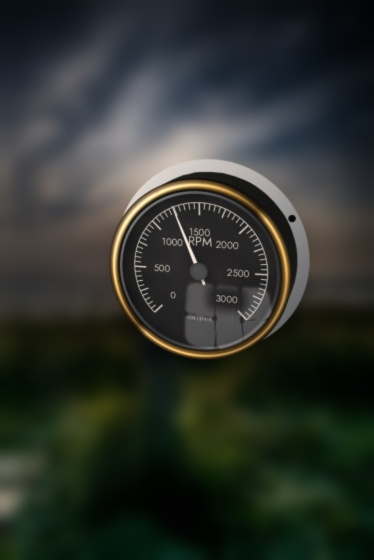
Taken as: 1250 rpm
